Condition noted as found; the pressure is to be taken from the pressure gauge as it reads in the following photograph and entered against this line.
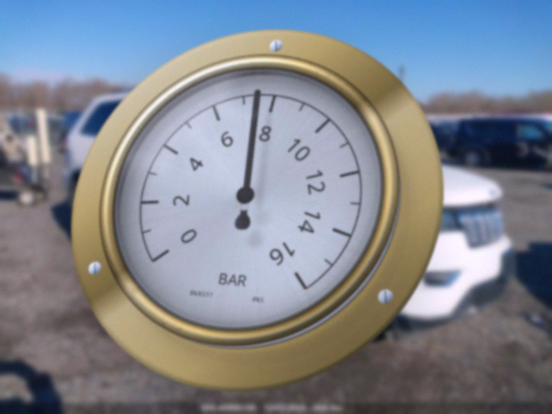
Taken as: 7.5 bar
